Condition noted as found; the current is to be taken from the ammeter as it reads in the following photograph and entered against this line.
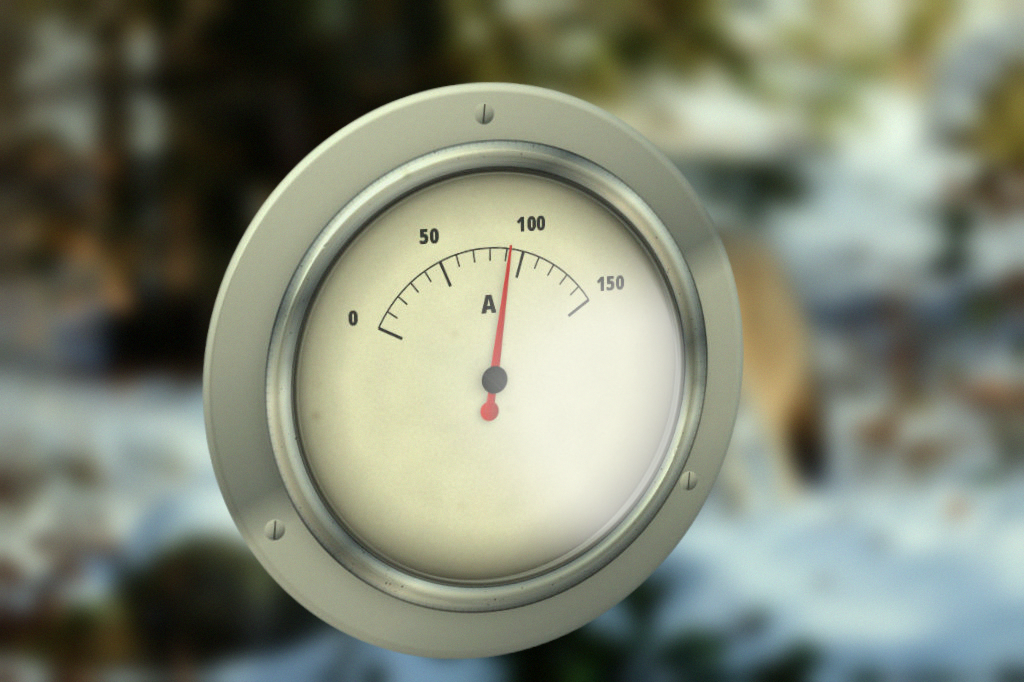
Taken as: 90 A
